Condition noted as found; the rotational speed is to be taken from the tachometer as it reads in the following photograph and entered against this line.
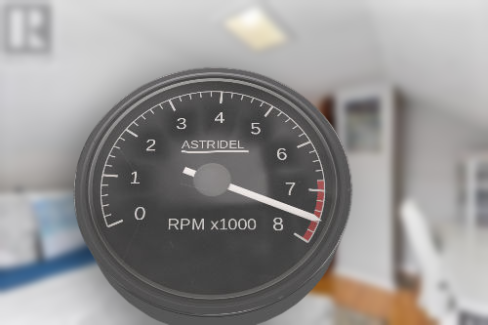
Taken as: 7600 rpm
